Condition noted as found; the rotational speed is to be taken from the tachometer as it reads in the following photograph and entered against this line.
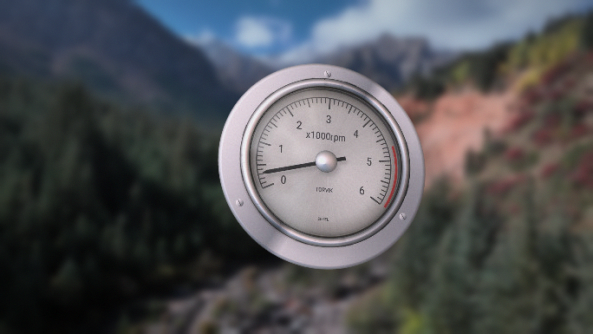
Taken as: 300 rpm
